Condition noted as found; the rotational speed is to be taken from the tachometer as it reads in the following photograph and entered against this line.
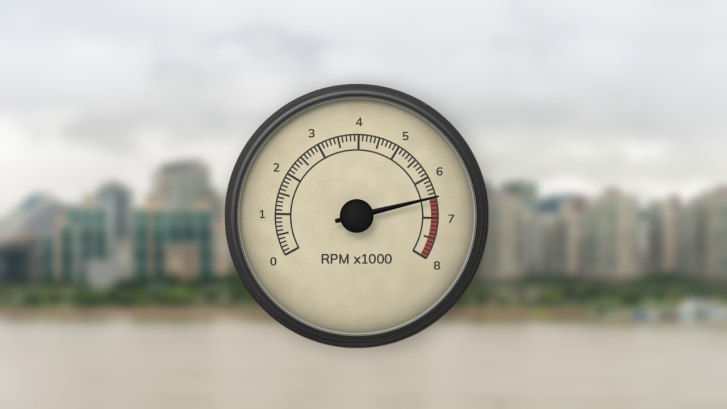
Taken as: 6500 rpm
